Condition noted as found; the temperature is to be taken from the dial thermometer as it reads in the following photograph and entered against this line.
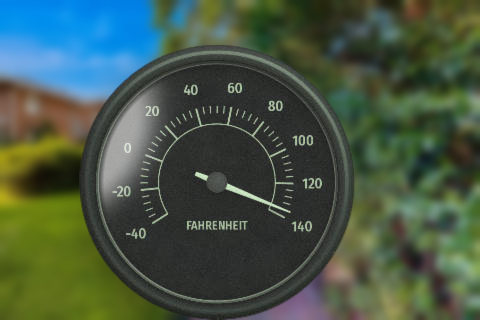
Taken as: 136 °F
